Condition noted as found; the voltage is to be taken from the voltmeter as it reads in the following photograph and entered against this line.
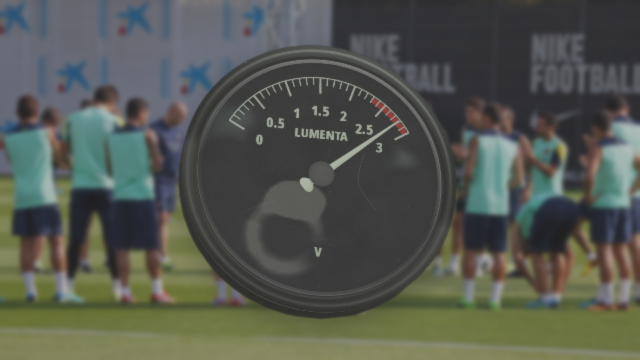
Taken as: 2.8 V
